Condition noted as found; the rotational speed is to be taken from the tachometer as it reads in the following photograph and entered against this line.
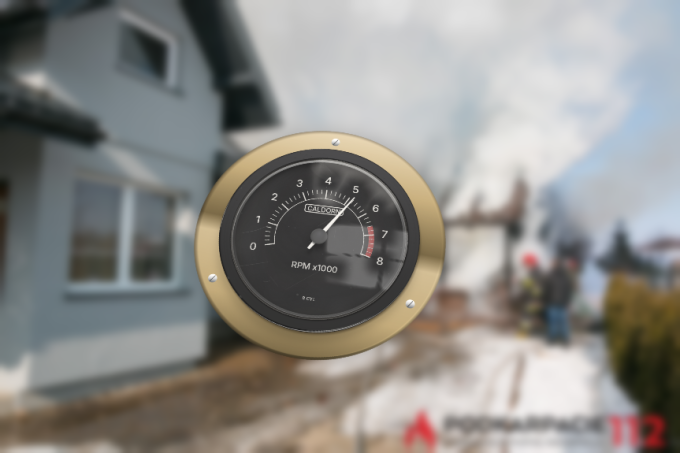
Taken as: 5200 rpm
